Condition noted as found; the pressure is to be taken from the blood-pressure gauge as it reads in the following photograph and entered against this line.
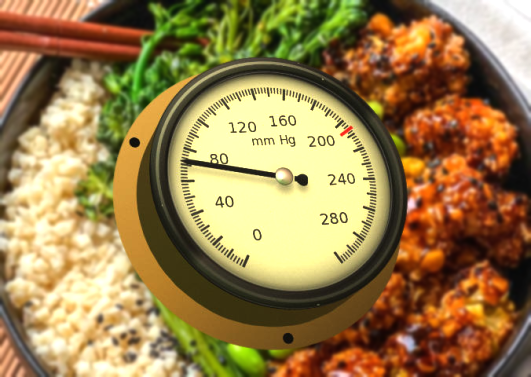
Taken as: 70 mmHg
